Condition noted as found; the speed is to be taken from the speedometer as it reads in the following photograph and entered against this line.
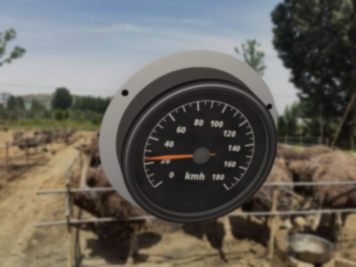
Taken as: 25 km/h
